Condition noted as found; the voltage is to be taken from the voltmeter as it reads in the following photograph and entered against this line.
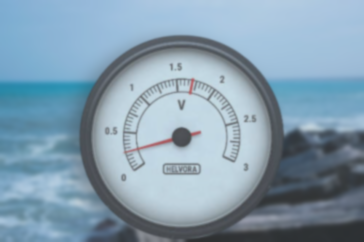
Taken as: 0.25 V
